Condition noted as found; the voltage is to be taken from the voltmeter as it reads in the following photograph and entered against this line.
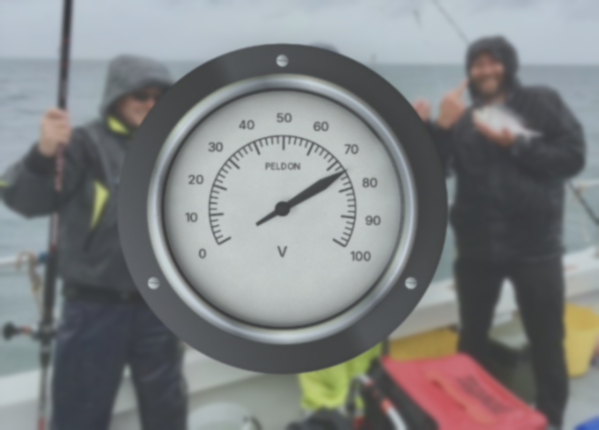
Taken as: 74 V
